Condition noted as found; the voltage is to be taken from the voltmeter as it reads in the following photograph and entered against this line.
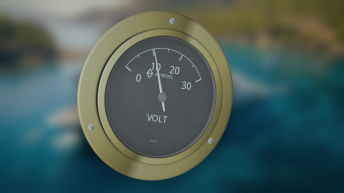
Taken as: 10 V
